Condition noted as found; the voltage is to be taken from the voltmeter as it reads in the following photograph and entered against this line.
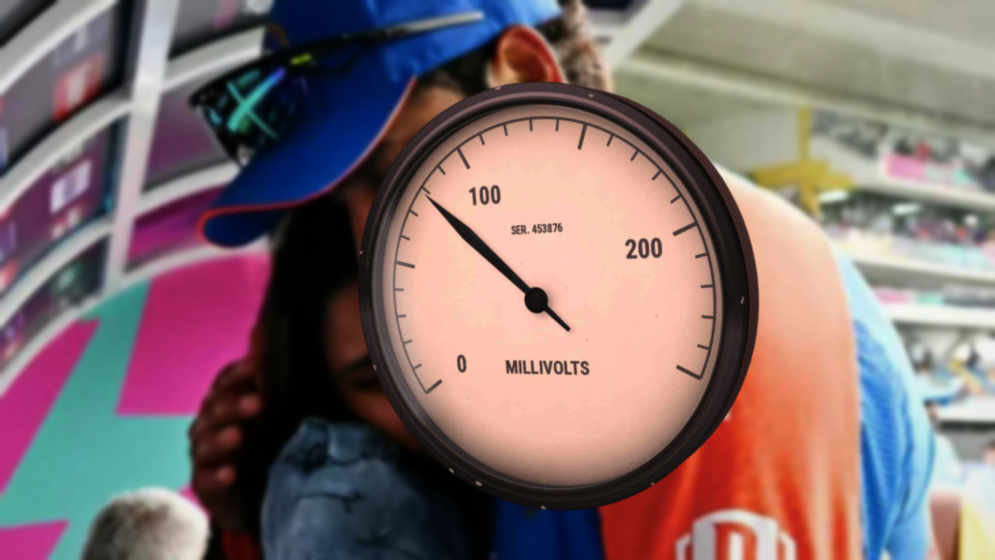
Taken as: 80 mV
